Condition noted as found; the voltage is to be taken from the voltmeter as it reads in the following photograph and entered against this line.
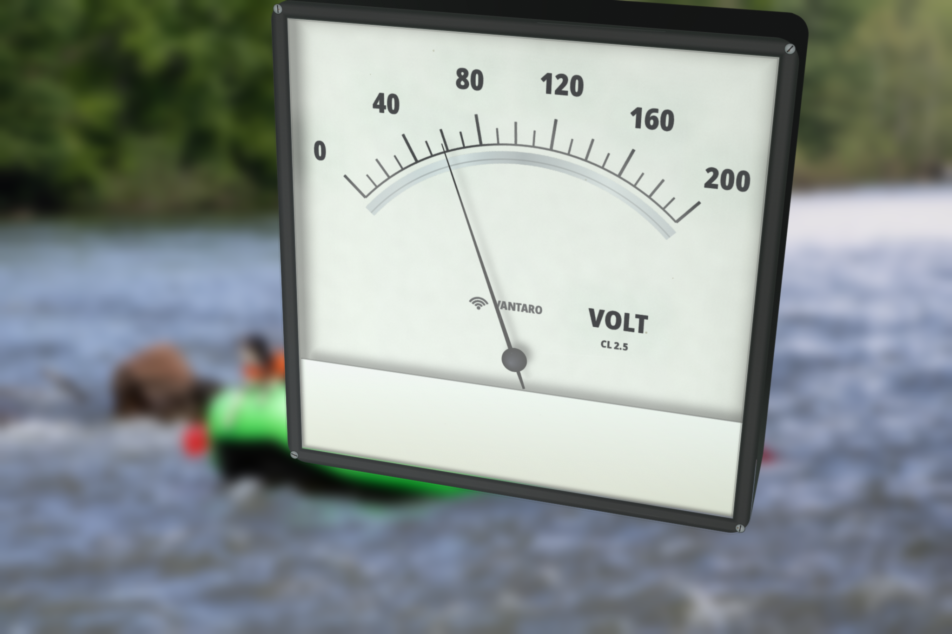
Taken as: 60 V
